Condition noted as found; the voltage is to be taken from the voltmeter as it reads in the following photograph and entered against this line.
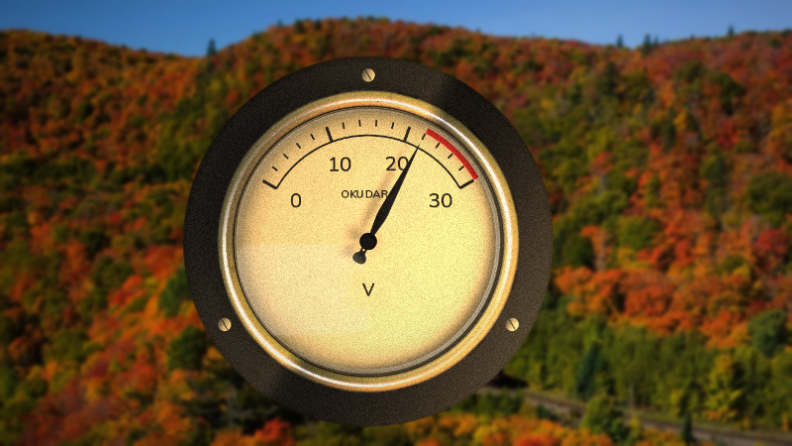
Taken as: 22 V
